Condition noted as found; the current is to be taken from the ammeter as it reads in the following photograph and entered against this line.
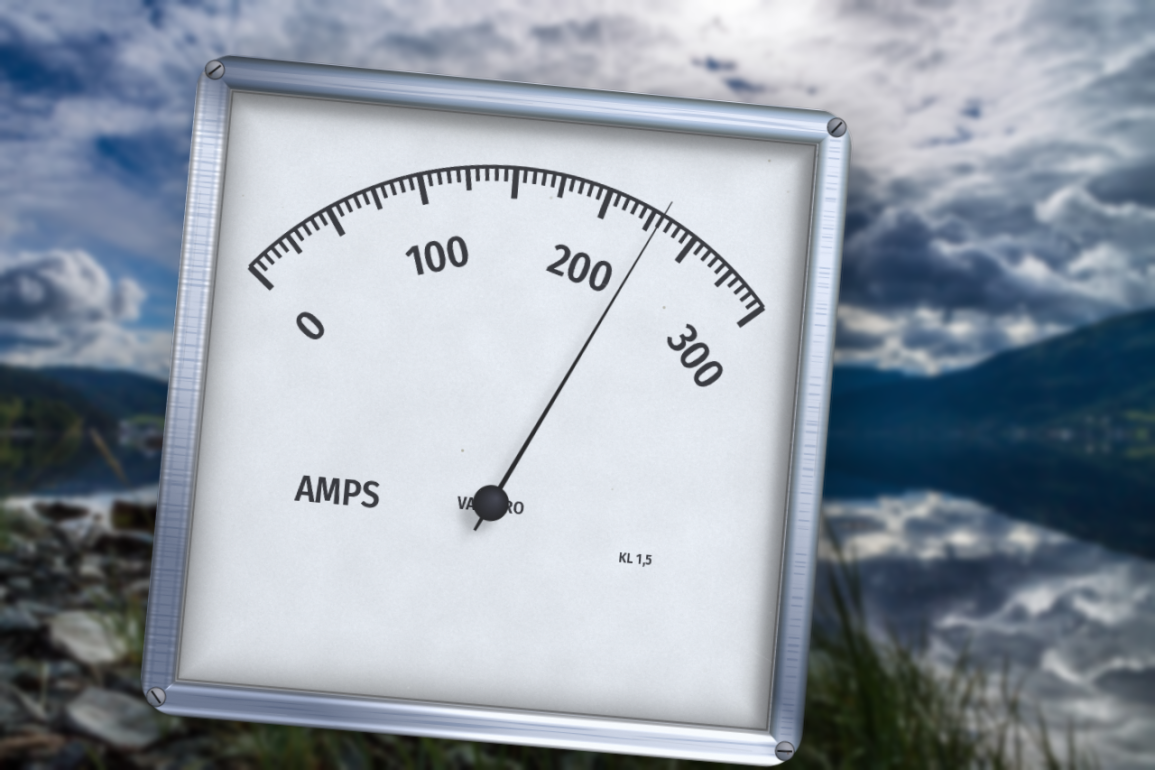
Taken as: 230 A
